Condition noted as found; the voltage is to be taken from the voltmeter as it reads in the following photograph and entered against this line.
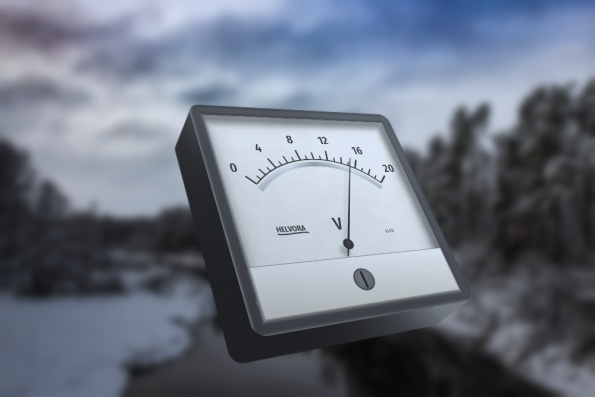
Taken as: 15 V
